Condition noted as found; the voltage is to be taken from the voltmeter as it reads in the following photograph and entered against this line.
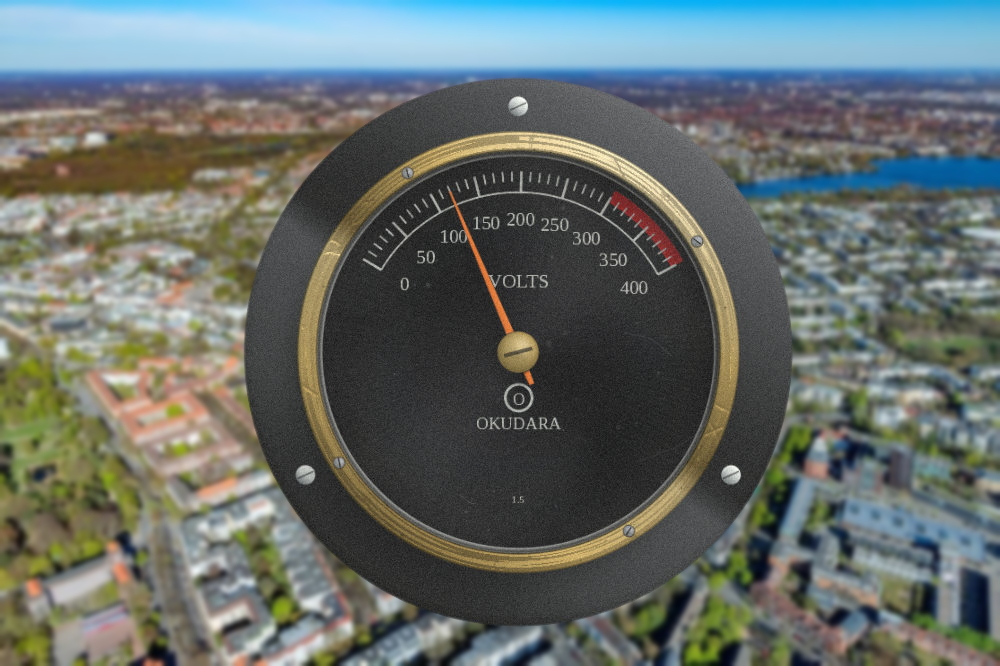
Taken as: 120 V
